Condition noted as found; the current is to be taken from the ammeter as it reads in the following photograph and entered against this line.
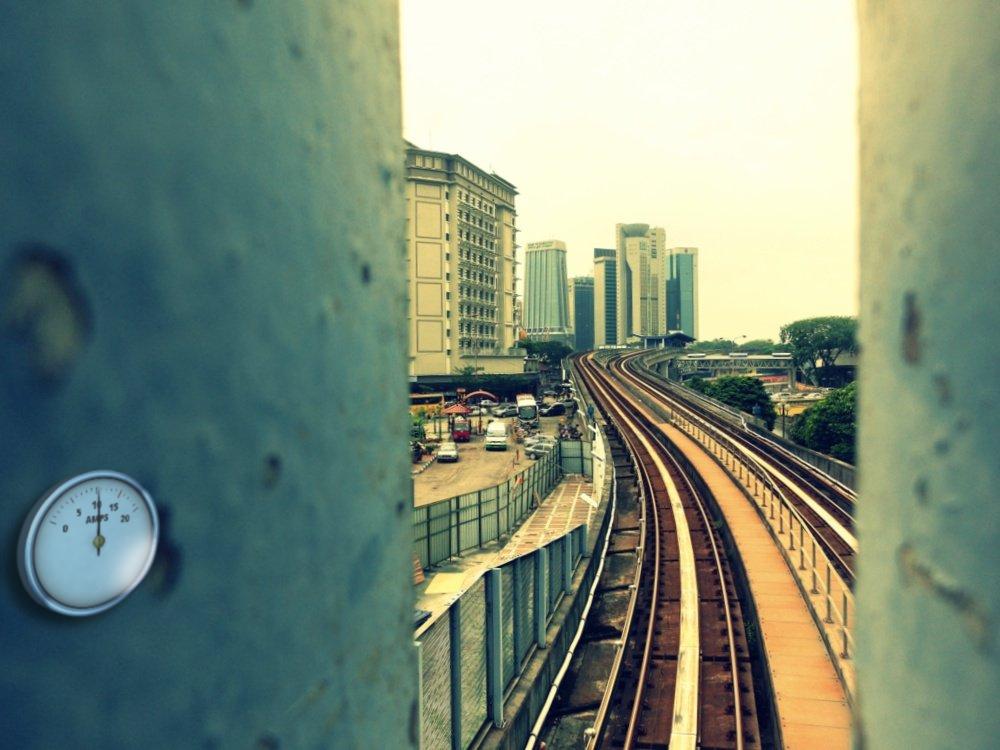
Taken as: 10 A
